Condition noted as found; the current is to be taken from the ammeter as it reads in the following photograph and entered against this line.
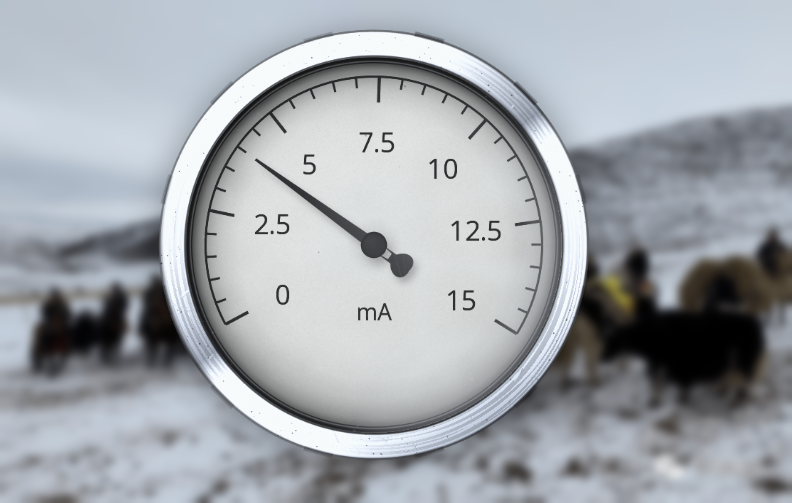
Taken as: 4 mA
